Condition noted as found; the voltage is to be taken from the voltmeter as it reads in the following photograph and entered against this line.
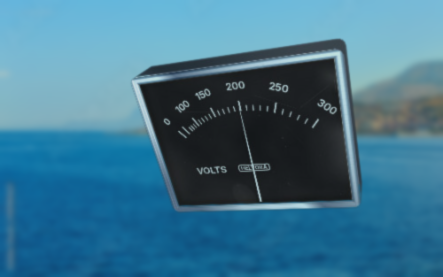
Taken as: 200 V
